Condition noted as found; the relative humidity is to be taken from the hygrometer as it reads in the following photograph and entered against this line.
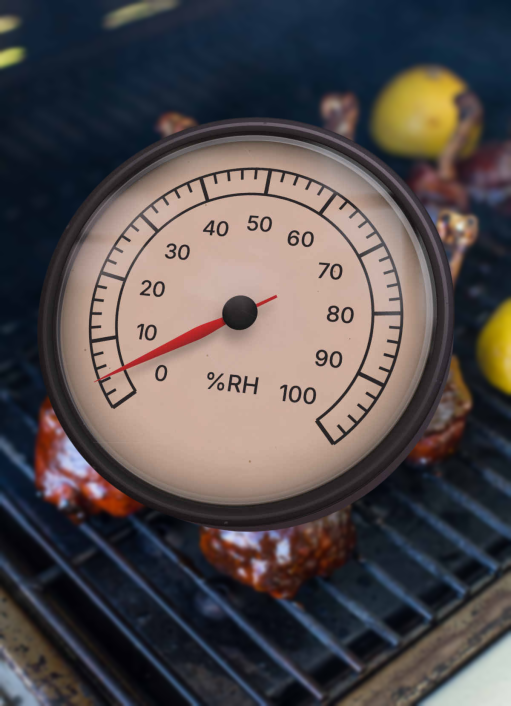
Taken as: 4 %
